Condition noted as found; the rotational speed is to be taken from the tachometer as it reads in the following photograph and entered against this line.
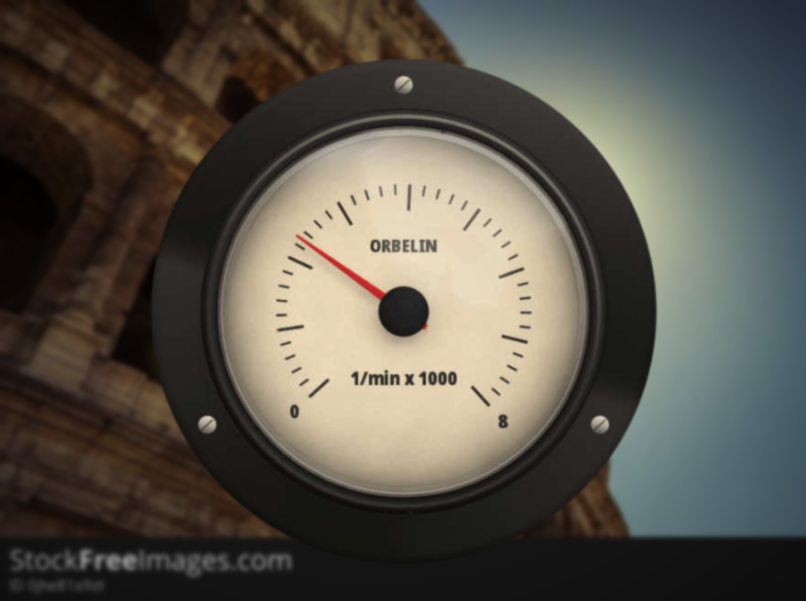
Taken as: 2300 rpm
